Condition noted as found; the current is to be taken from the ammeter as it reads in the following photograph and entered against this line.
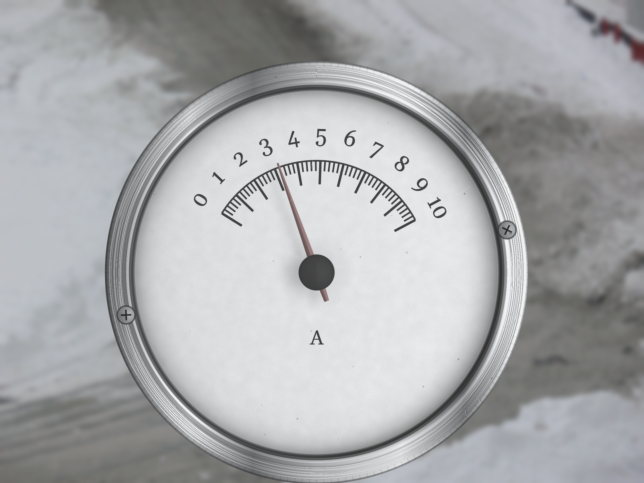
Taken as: 3.2 A
